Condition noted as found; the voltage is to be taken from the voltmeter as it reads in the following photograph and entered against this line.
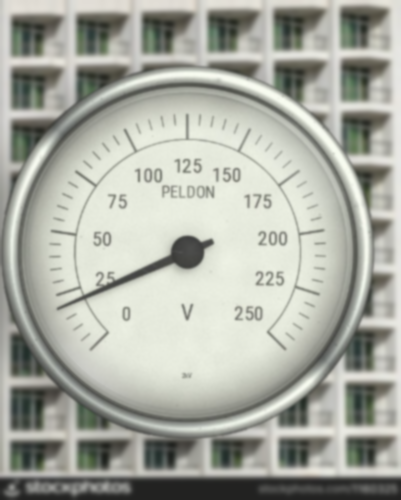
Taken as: 20 V
